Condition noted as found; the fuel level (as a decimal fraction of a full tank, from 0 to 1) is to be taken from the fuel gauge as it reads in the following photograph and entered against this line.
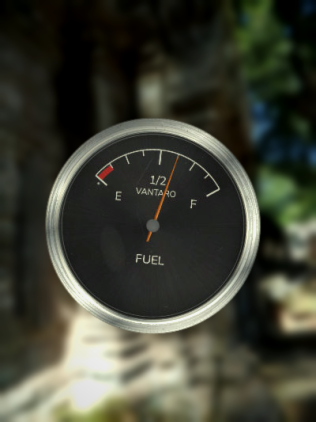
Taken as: 0.625
